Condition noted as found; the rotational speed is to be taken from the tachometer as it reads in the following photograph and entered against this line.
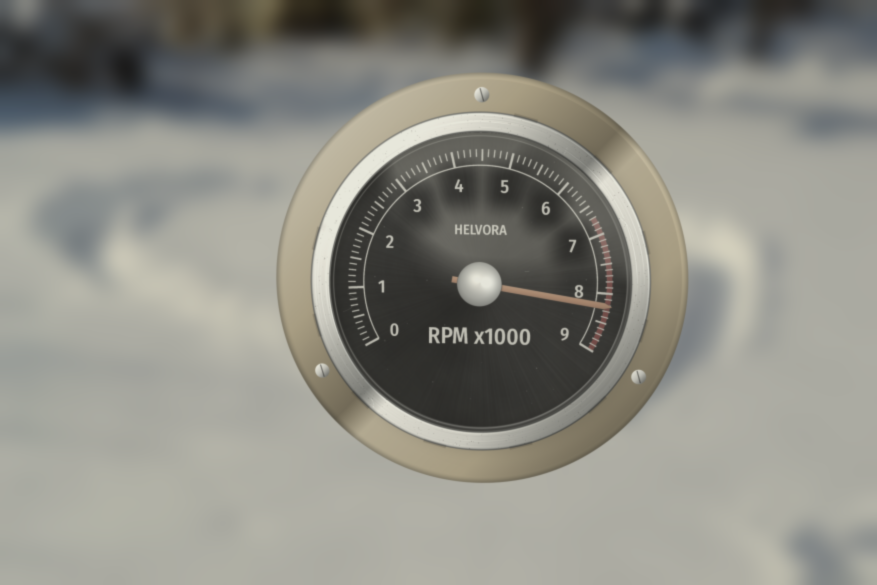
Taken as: 8200 rpm
